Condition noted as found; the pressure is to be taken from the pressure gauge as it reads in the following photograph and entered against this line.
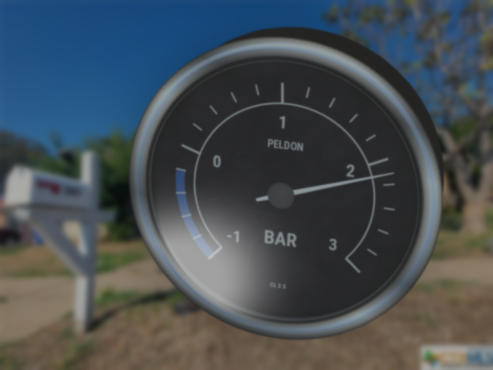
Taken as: 2.1 bar
